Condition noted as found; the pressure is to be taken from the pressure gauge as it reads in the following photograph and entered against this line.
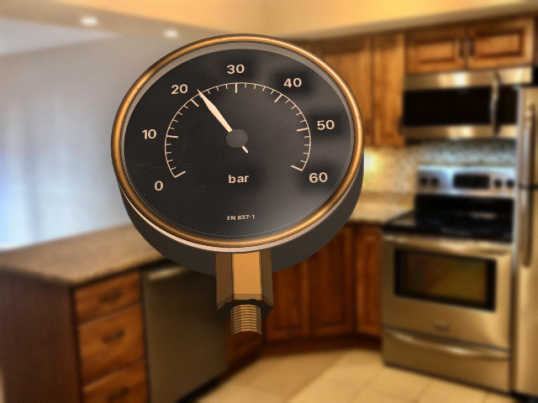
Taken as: 22 bar
